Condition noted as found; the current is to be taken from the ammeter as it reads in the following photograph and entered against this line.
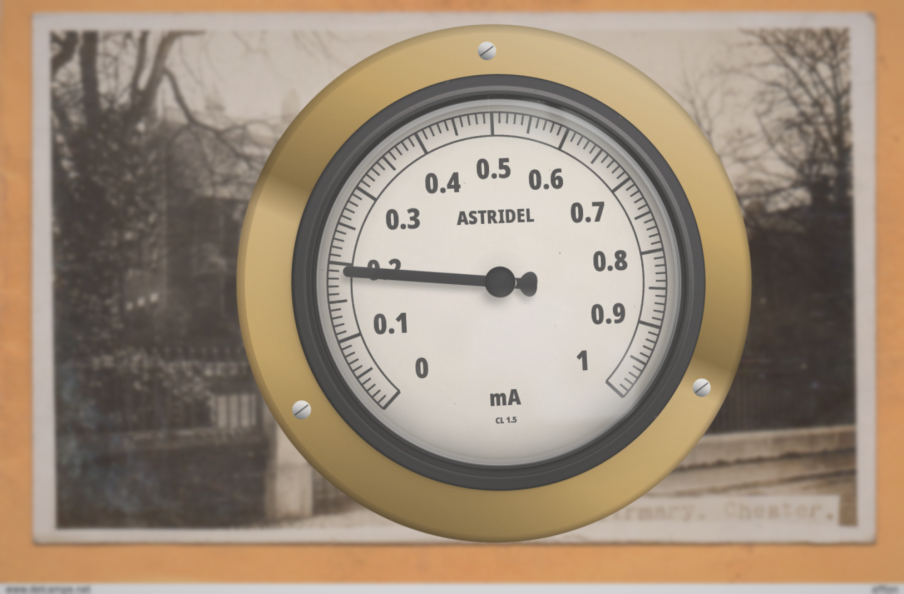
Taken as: 0.19 mA
